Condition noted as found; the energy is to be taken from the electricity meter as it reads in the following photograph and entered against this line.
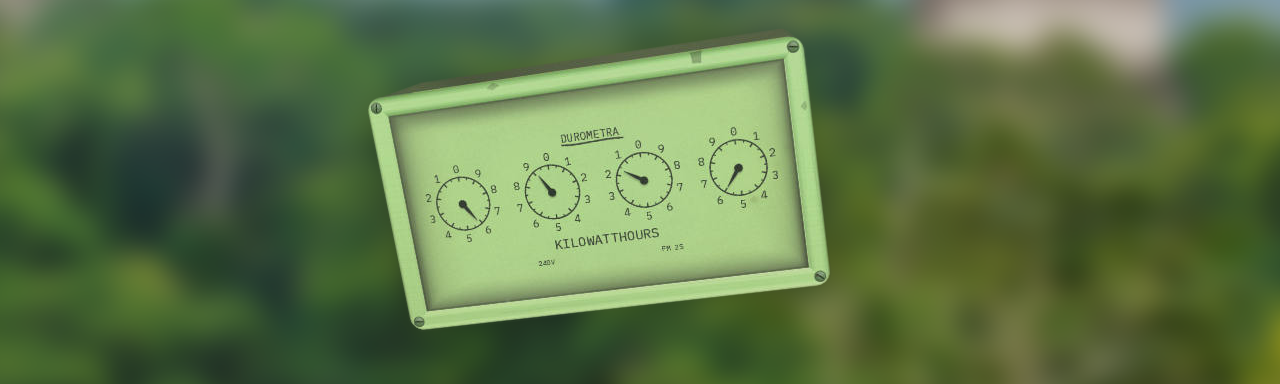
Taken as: 5916 kWh
